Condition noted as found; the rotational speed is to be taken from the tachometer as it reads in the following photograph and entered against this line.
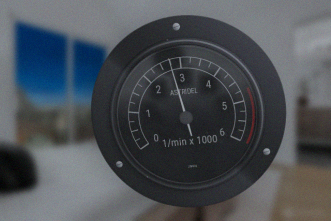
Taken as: 2750 rpm
